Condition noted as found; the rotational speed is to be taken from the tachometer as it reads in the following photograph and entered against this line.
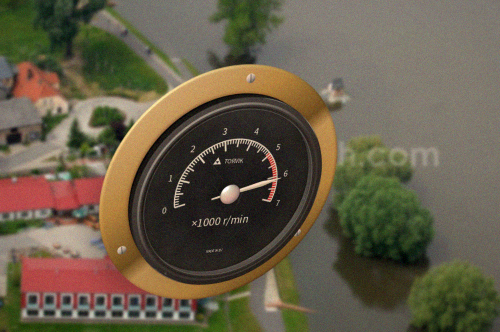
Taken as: 6000 rpm
